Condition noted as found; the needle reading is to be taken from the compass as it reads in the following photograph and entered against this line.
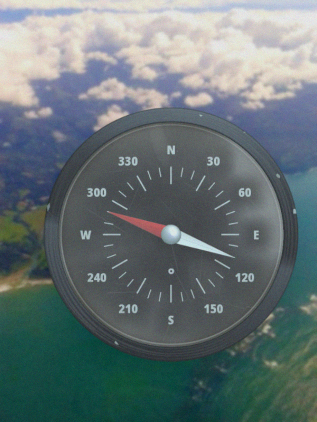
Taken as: 290 °
